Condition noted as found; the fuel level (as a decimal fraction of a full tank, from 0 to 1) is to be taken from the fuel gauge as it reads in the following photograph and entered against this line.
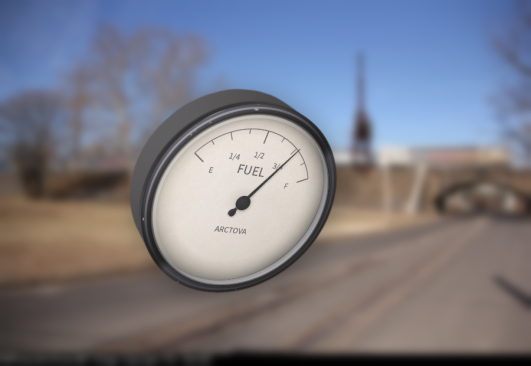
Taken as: 0.75
